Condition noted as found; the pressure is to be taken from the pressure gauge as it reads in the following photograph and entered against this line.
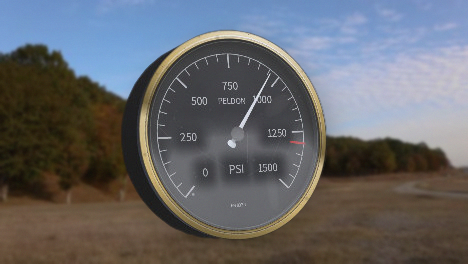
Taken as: 950 psi
